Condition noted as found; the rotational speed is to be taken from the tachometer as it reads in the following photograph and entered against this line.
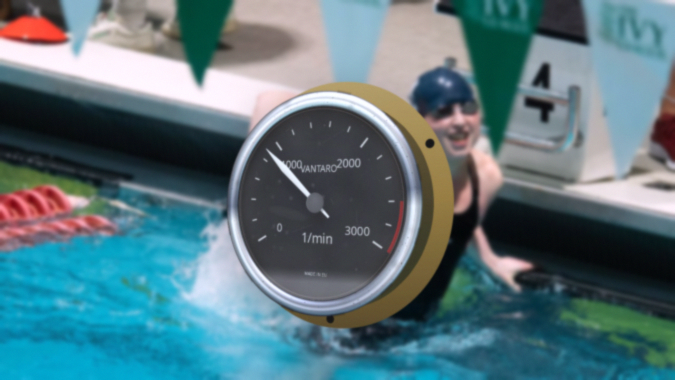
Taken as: 900 rpm
